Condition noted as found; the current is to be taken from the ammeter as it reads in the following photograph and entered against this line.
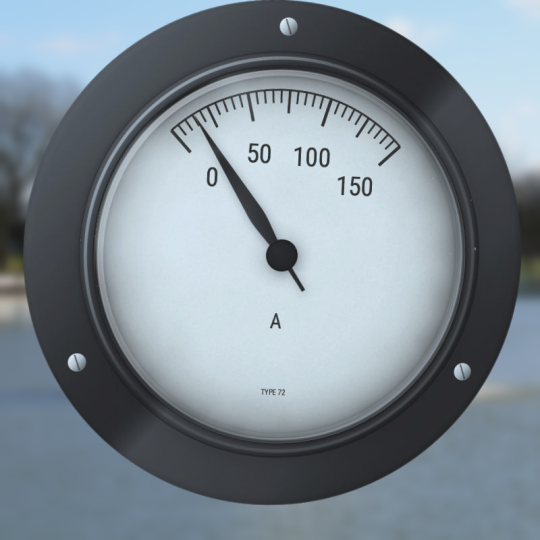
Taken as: 15 A
